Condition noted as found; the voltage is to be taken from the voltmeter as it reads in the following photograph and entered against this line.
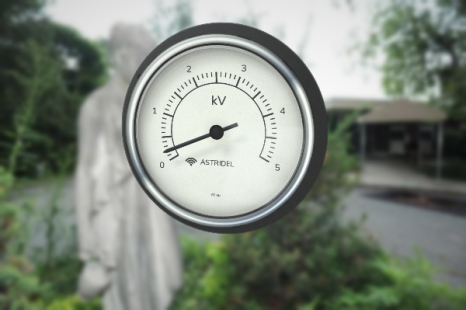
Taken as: 0.2 kV
